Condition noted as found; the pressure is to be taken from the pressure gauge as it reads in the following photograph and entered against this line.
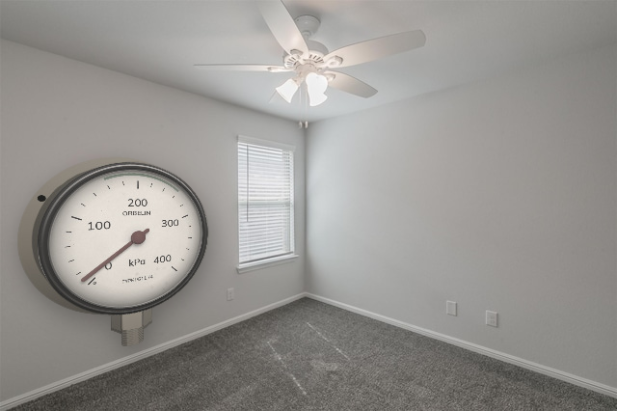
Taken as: 10 kPa
